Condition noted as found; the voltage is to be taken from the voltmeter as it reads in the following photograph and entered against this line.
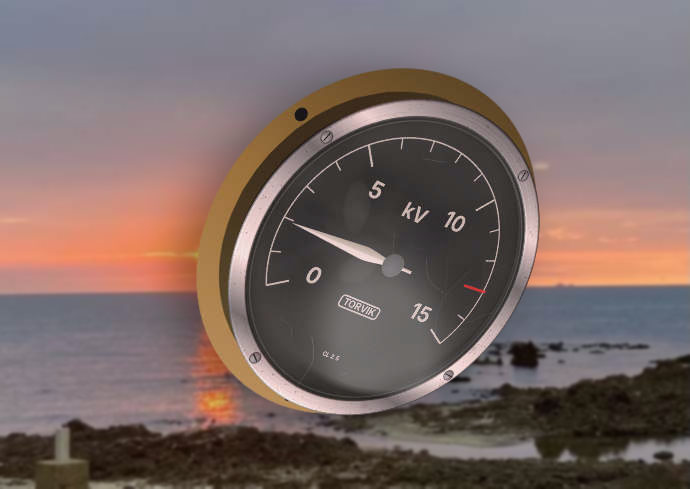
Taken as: 2 kV
